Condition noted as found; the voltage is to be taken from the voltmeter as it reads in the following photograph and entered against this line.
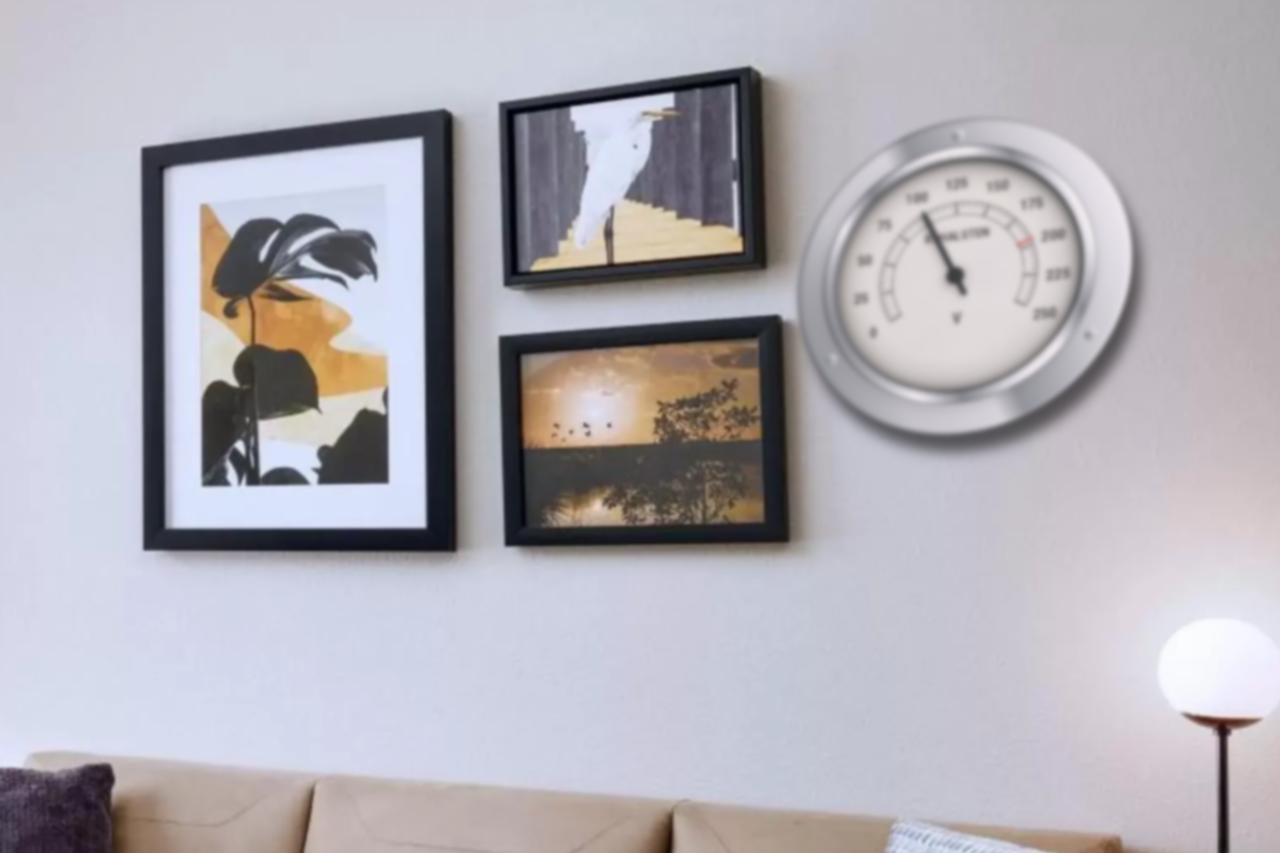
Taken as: 100 V
